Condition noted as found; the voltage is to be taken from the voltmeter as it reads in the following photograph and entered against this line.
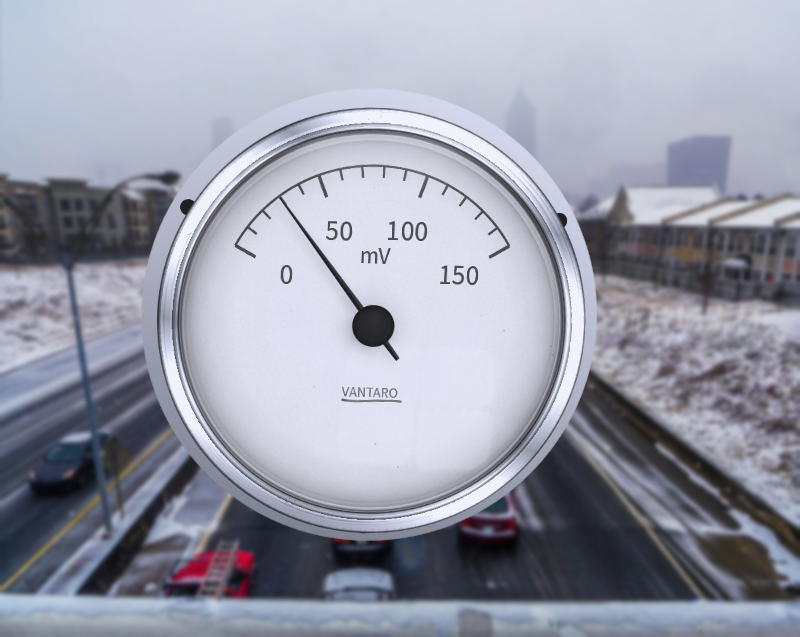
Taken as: 30 mV
